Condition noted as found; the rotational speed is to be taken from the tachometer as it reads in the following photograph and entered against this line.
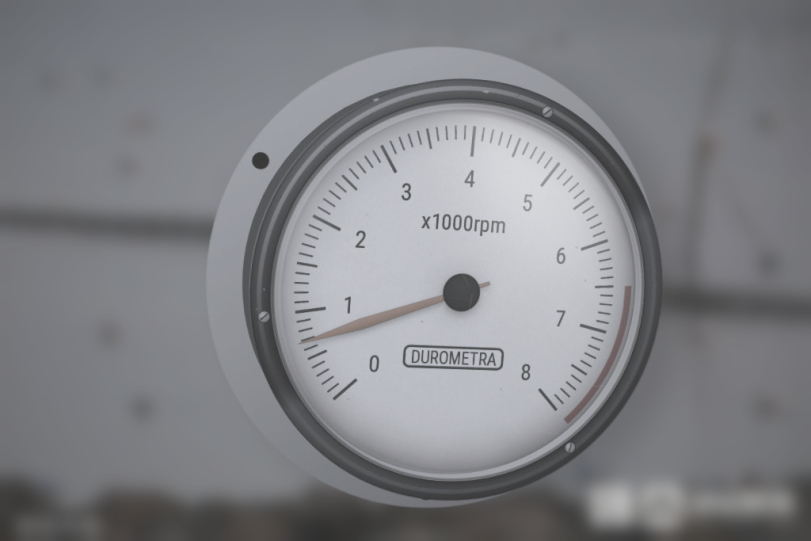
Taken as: 700 rpm
